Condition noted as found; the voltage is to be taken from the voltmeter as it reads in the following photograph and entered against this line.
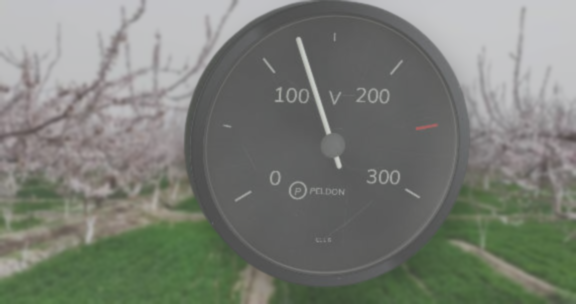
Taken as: 125 V
